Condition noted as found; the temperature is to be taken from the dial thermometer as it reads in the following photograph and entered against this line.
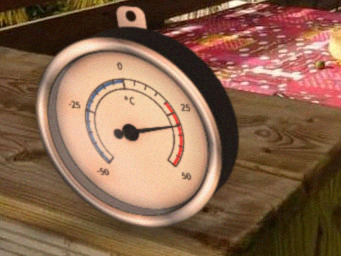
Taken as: 30 °C
